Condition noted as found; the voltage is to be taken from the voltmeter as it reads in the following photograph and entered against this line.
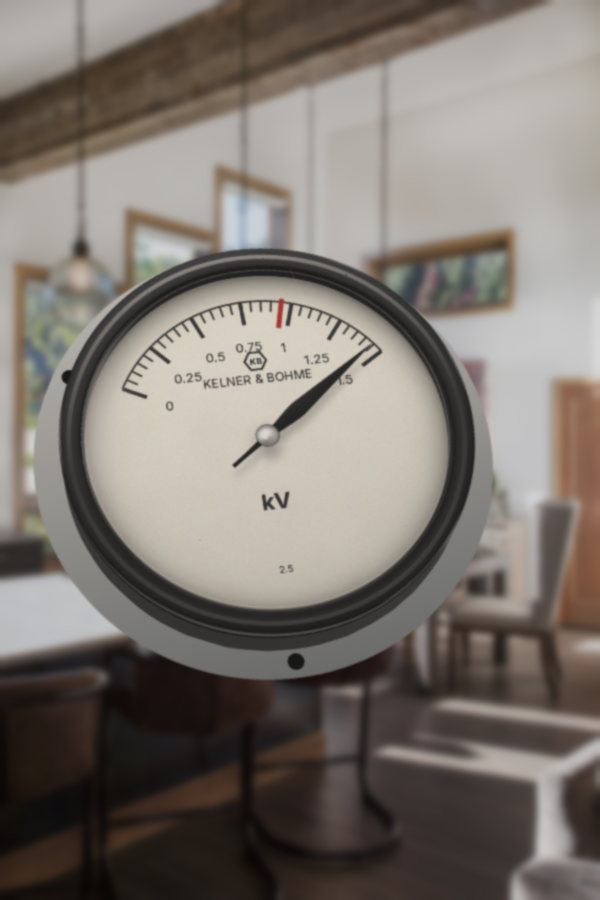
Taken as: 1.45 kV
